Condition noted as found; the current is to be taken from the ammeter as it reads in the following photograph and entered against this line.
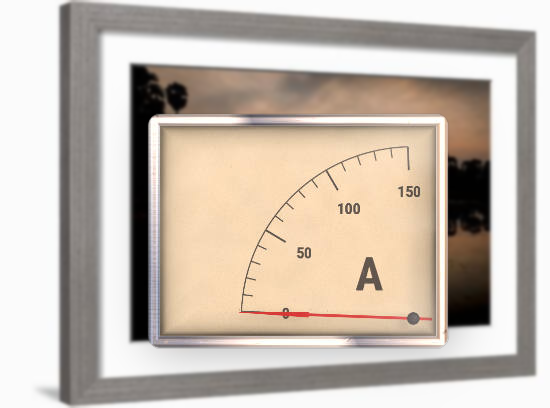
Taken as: 0 A
